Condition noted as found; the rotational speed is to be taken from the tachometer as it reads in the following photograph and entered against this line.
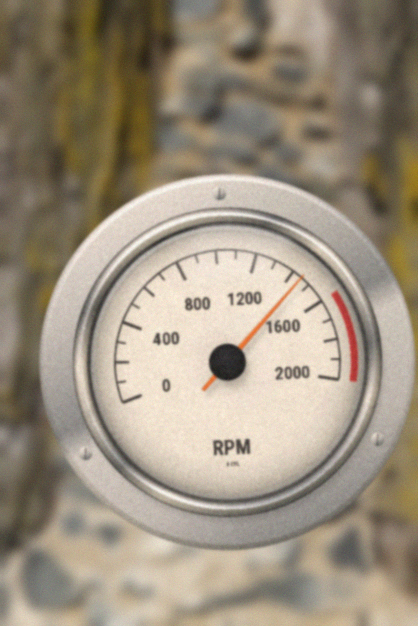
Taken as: 1450 rpm
